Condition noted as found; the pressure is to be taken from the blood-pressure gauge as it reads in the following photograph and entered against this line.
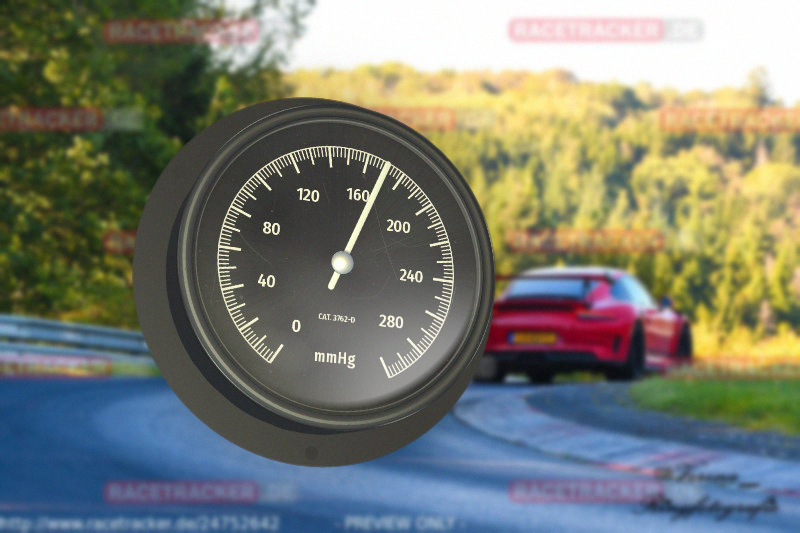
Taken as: 170 mmHg
